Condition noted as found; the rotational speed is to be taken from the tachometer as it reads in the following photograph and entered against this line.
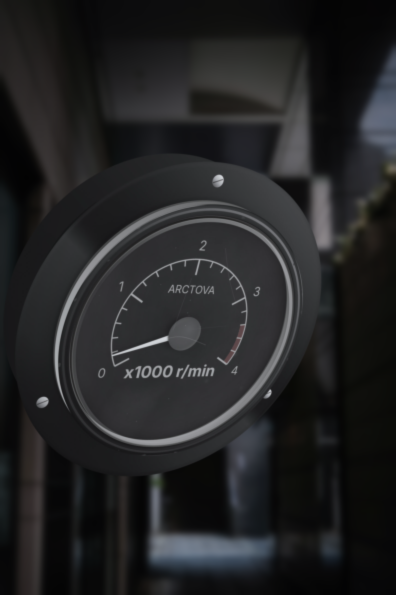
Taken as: 200 rpm
